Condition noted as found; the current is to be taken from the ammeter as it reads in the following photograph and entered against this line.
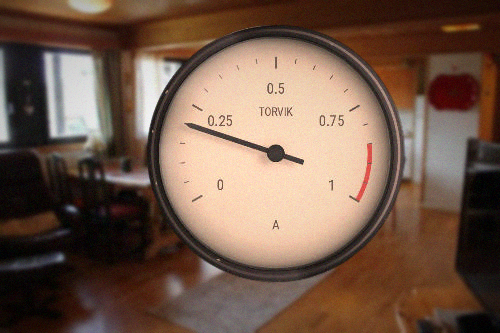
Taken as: 0.2 A
